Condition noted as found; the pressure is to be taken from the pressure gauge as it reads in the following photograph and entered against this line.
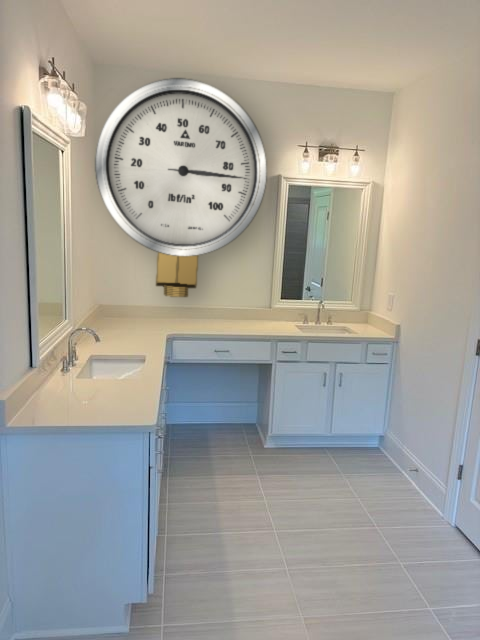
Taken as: 85 psi
